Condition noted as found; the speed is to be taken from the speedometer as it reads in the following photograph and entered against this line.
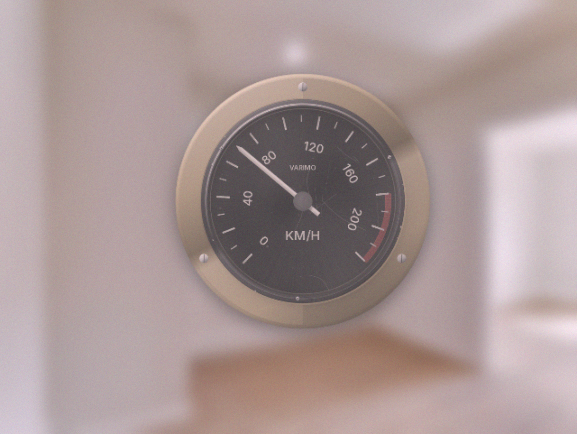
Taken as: 70 km/h
